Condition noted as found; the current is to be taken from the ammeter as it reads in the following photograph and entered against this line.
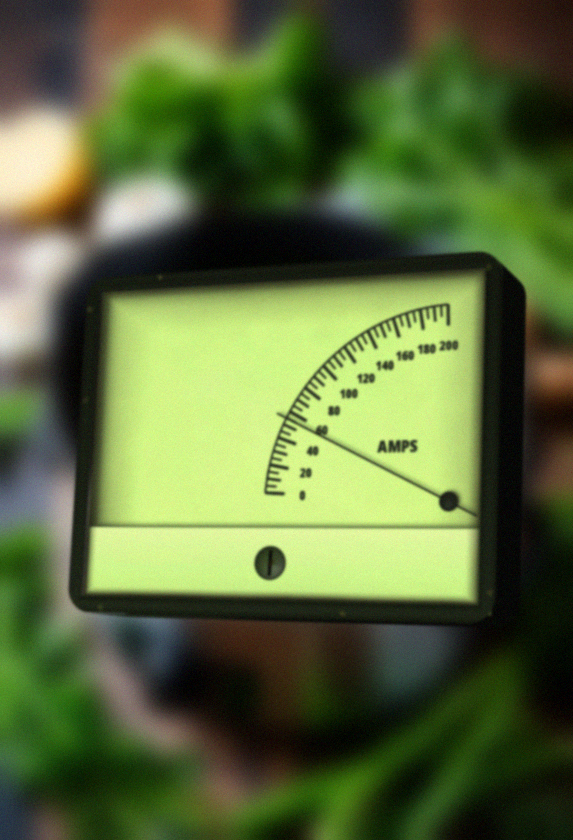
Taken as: 55 A
